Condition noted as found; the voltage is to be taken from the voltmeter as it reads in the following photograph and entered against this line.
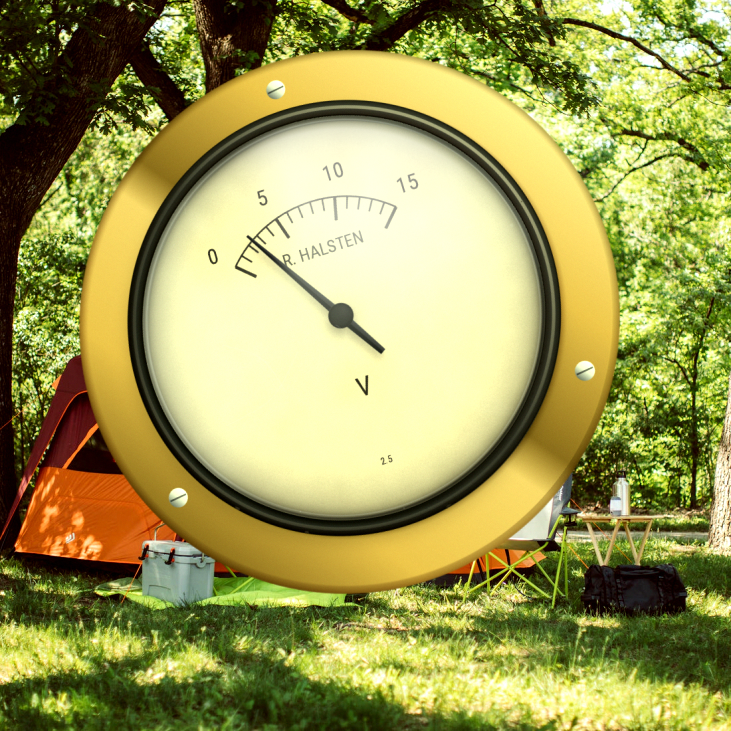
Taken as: 2.5 V
